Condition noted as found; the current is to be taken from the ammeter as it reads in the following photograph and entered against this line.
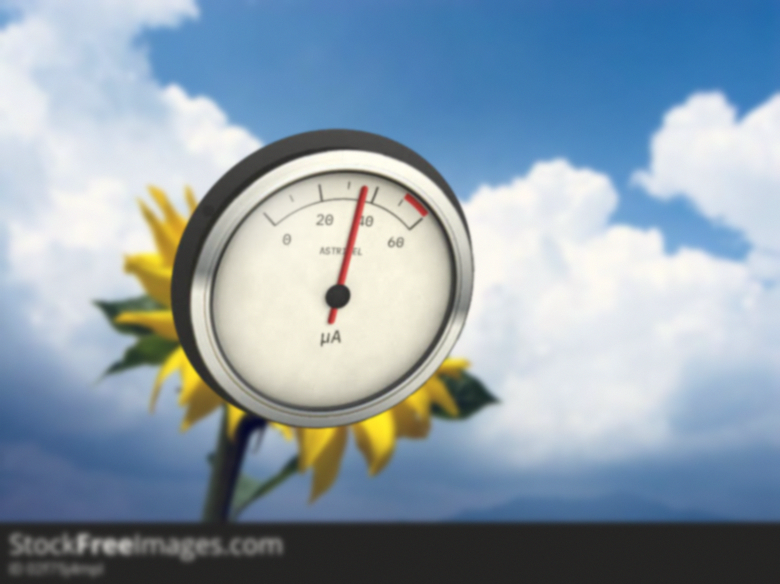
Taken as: 35 µA
